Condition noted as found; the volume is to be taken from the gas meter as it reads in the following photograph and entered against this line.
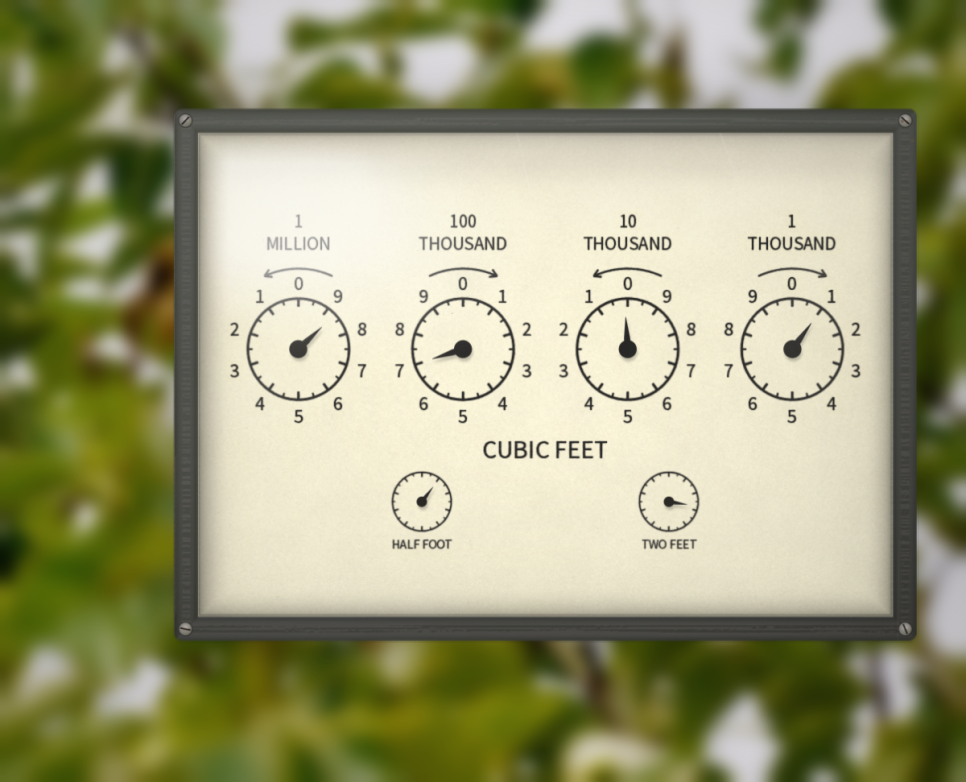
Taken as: 870100 ft³
